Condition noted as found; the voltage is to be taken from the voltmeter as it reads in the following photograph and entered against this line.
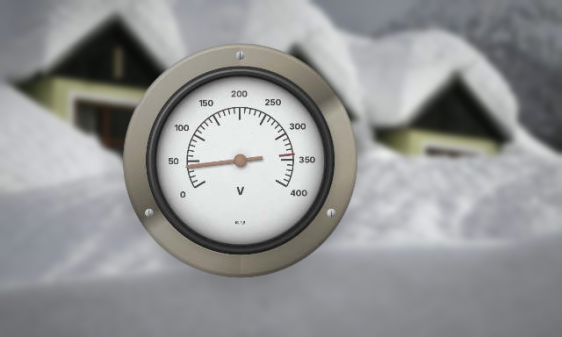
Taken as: 40 V
